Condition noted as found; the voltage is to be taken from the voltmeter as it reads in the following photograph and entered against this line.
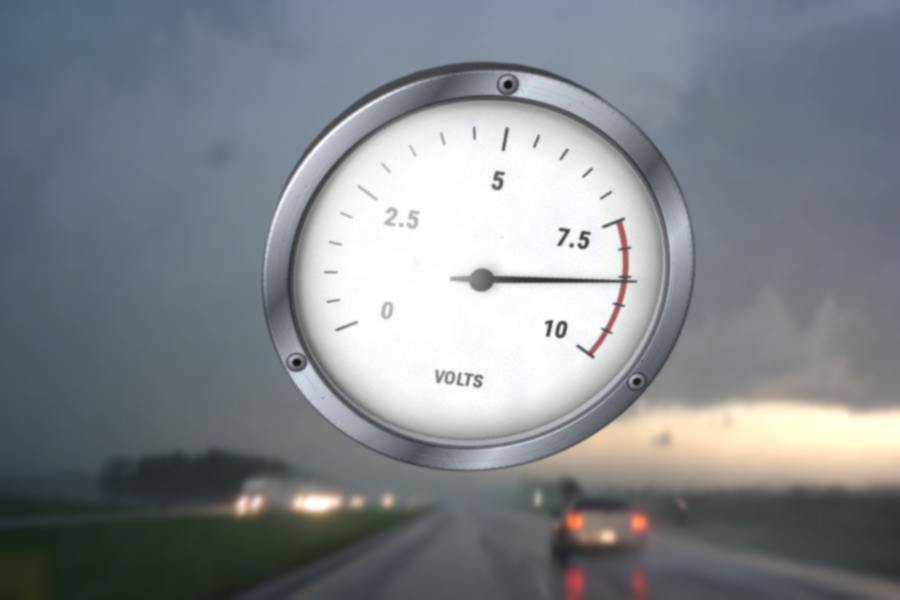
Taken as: 8.5 V
